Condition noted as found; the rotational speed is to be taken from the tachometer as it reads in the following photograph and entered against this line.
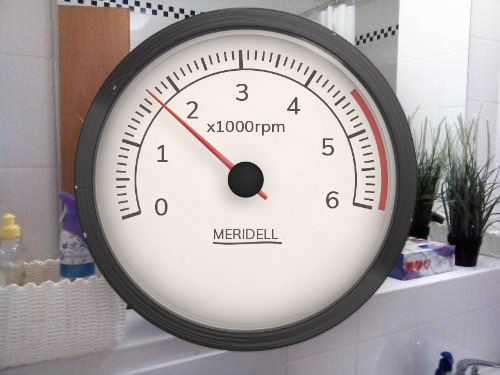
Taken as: 1700 rpm
